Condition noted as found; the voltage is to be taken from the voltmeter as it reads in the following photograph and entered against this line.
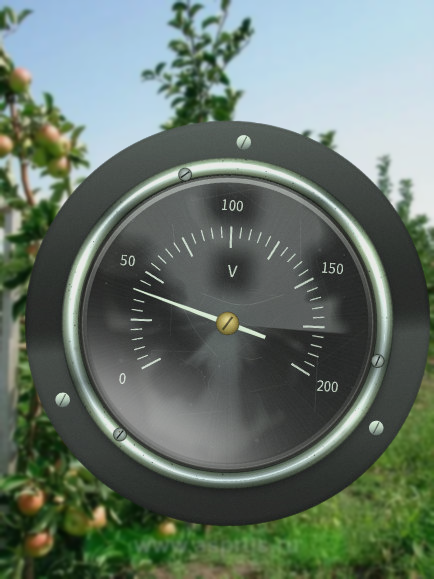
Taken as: 40 V
